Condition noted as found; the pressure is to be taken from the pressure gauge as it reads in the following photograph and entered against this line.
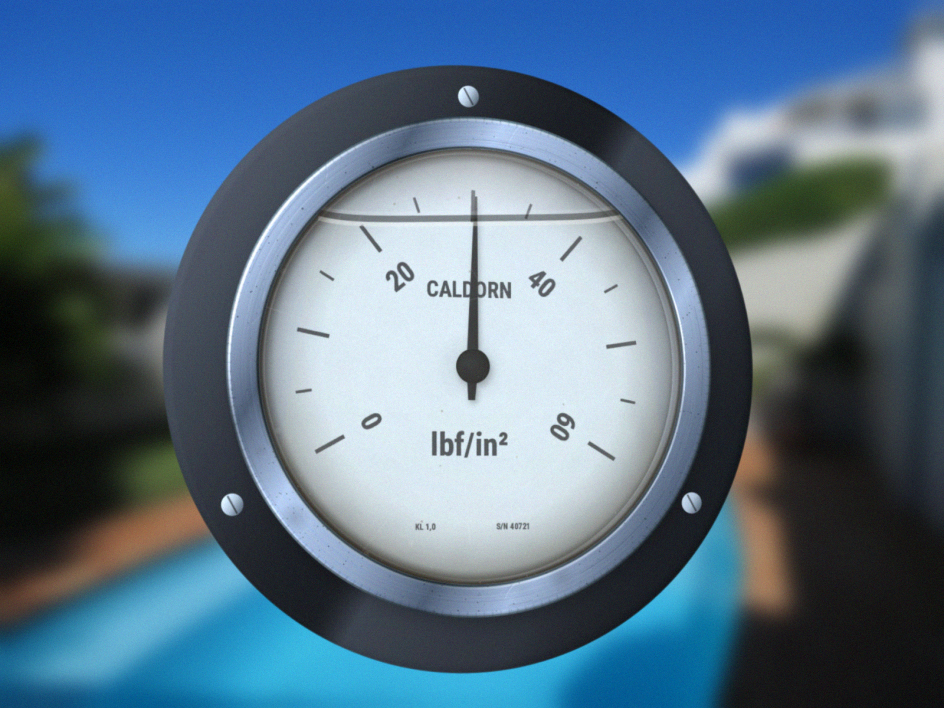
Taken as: 30 psi
